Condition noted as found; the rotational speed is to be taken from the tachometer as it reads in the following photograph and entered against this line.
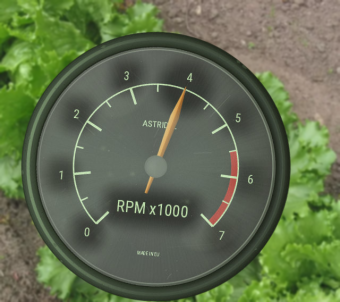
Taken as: 4000 rpm
